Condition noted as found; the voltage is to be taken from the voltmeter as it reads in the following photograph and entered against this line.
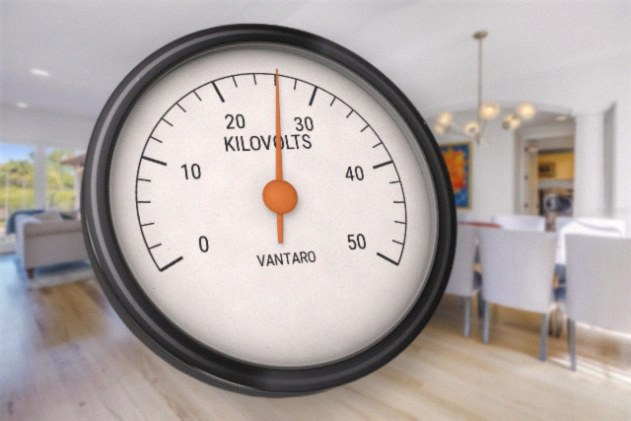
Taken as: 26 kV
